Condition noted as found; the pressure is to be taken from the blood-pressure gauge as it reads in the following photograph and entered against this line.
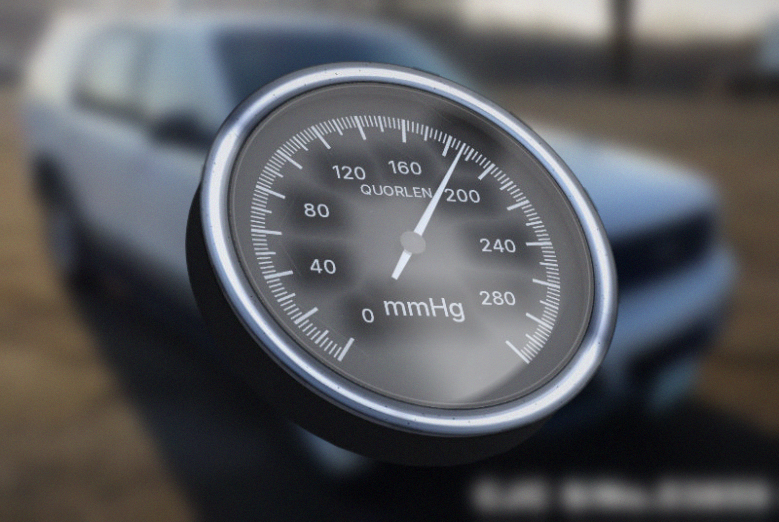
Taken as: 186 mmHg
